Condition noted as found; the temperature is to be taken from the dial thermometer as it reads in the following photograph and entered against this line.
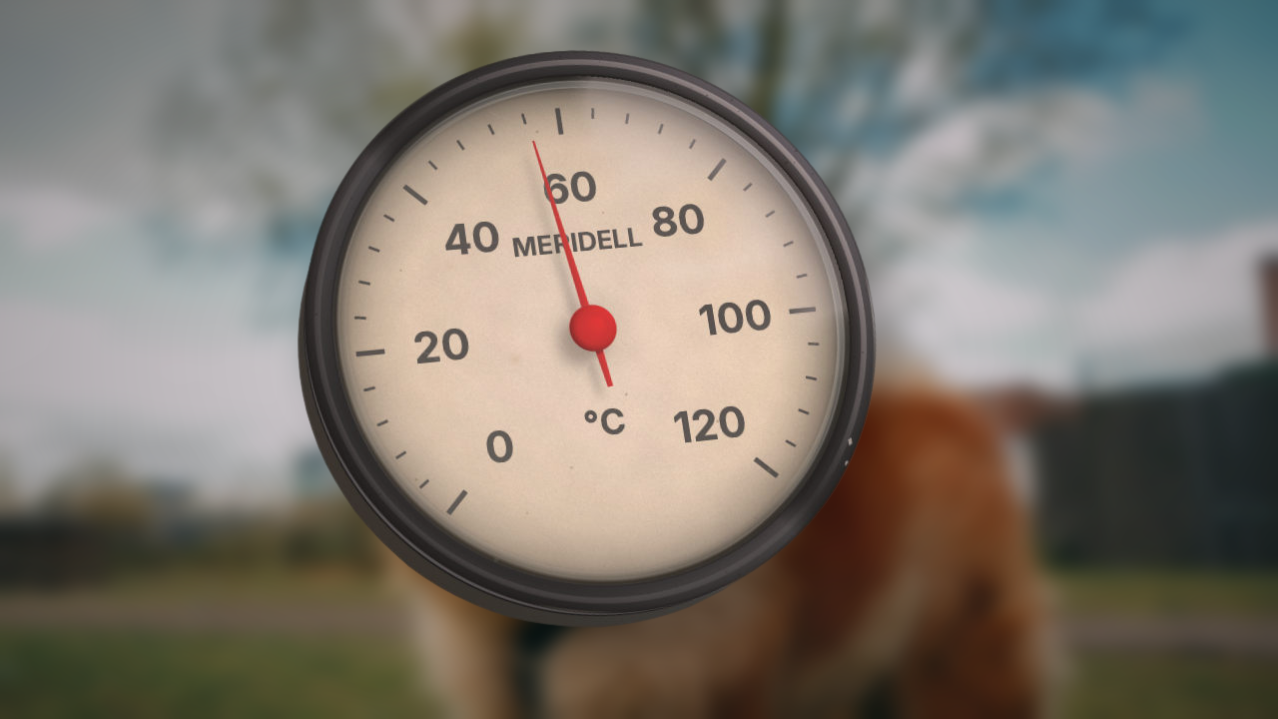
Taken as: 56 °C
